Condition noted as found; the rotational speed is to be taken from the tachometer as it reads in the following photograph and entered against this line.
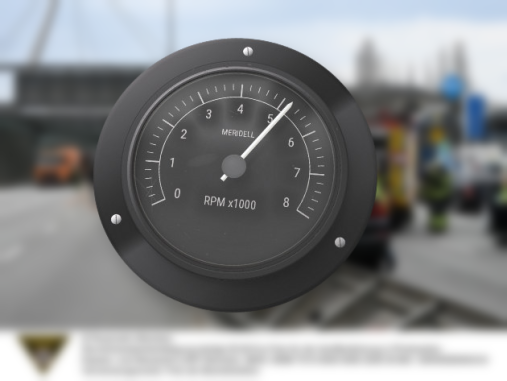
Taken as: 5200 rpm
